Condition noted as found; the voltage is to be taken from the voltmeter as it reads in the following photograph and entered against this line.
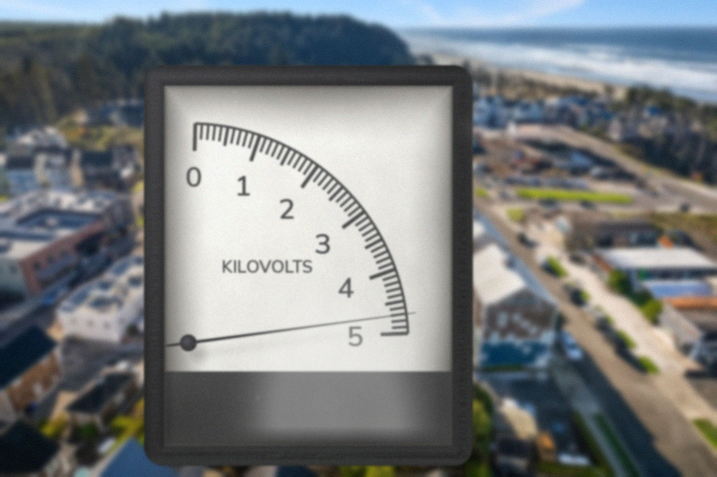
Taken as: 4.7 kV
